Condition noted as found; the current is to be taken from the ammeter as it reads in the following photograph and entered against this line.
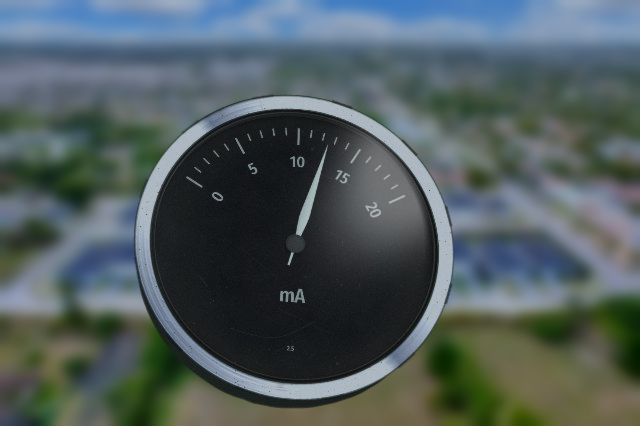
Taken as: 12.5 mA
